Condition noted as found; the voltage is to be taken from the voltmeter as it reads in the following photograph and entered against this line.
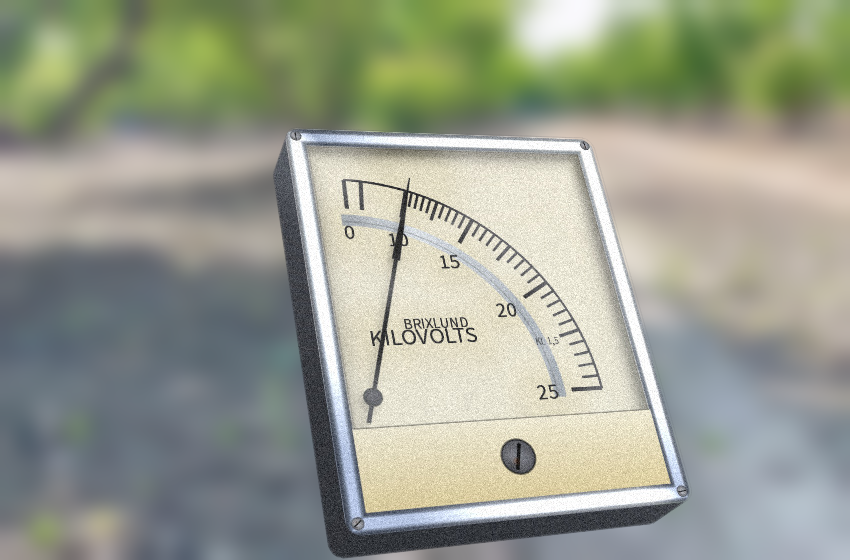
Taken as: 10 kV
